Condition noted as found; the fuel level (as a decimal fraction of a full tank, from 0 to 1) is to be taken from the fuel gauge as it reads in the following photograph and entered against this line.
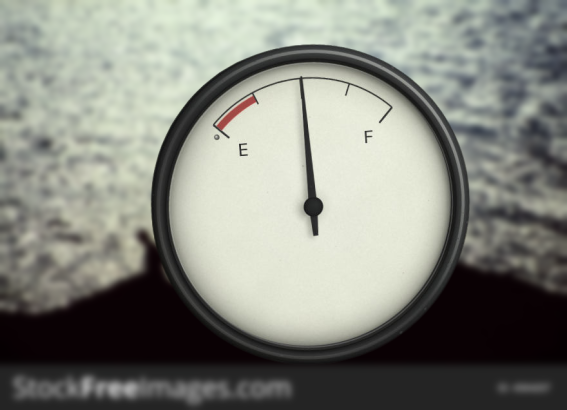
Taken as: 0.5
